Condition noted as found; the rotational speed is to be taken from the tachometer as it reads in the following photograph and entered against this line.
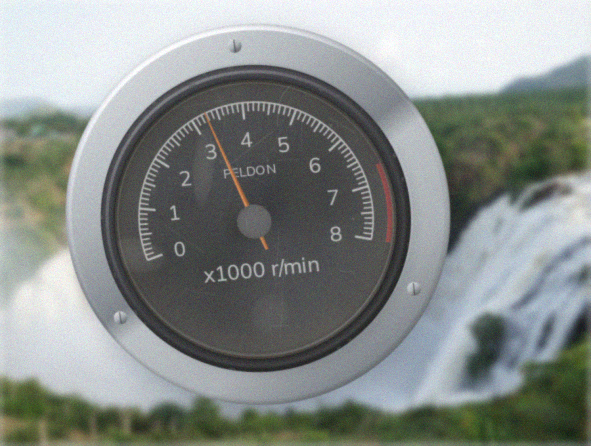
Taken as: 3300 rpm
